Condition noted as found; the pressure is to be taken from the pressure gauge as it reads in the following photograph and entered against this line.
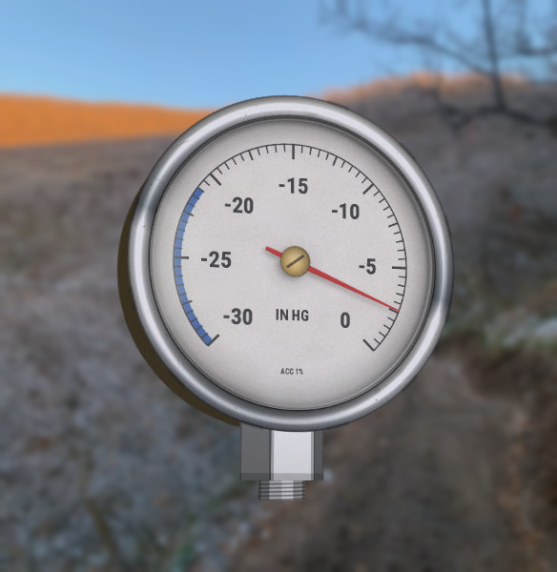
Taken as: -2.5 inHg
